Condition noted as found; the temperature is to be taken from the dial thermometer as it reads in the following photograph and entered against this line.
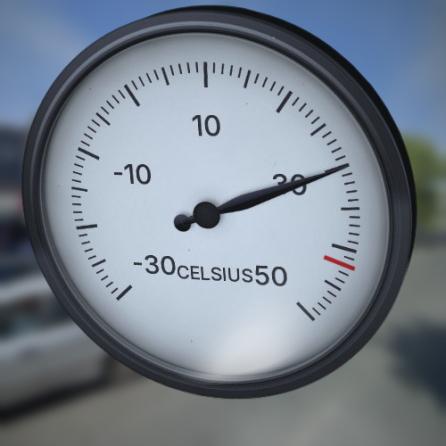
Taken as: 30 °C
